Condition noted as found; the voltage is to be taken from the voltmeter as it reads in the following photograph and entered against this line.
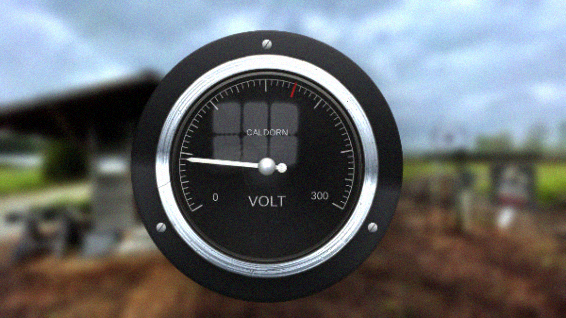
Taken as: 45 V
